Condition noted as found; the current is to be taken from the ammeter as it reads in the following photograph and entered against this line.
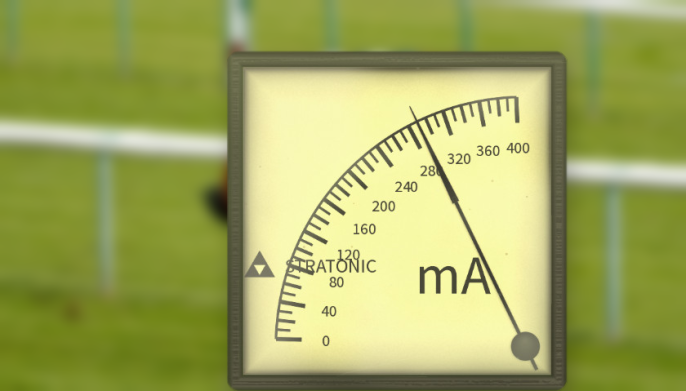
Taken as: 290 mA
